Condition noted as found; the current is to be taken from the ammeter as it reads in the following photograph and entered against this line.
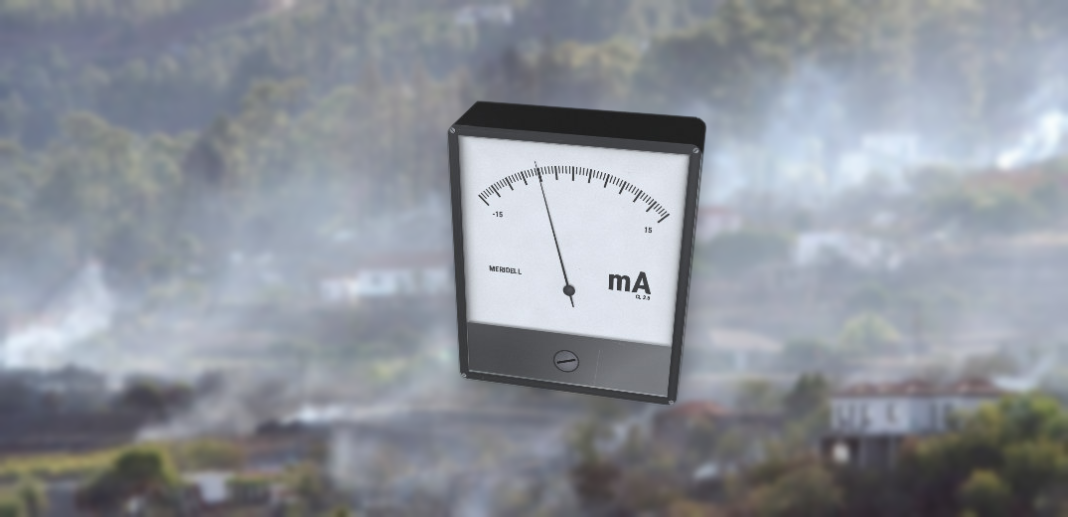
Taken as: -5 mA
